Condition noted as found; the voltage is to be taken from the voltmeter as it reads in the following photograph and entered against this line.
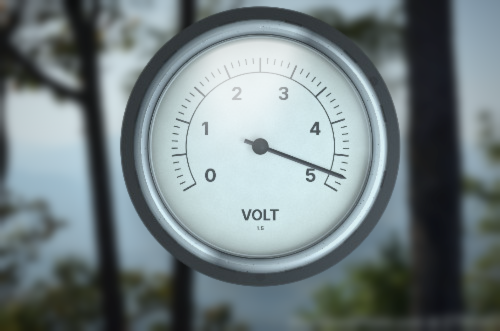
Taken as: 4.8 V
